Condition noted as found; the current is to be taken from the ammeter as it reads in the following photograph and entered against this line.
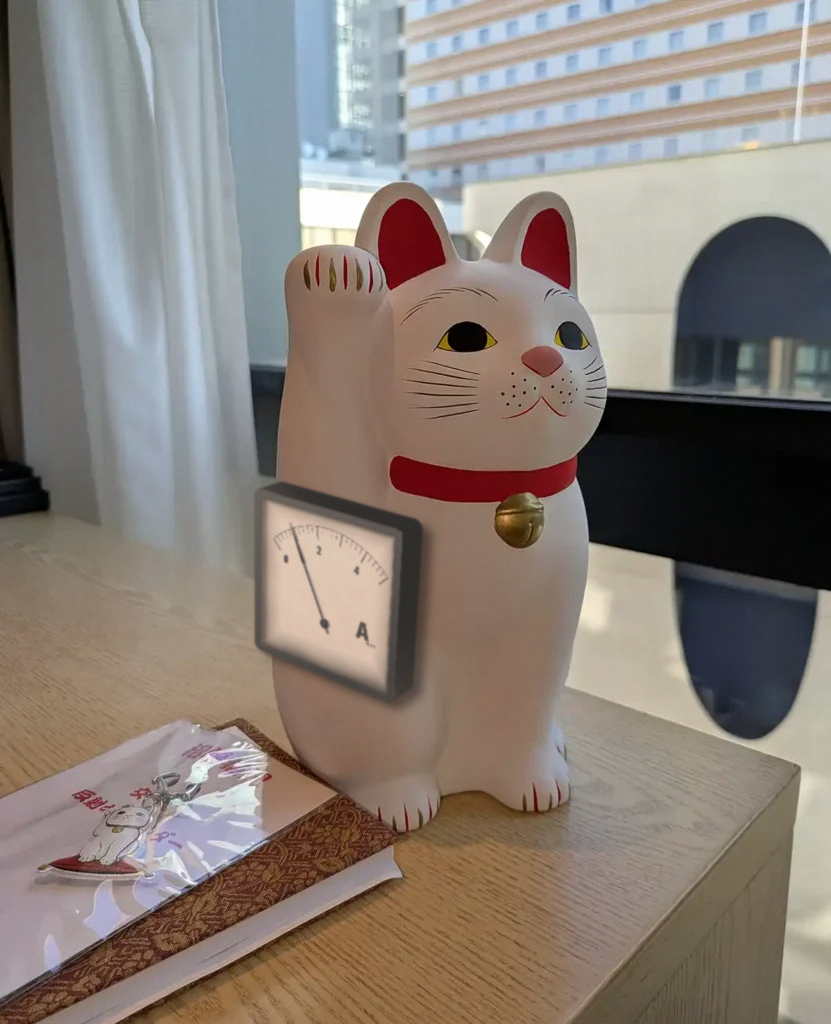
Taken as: 1 A
